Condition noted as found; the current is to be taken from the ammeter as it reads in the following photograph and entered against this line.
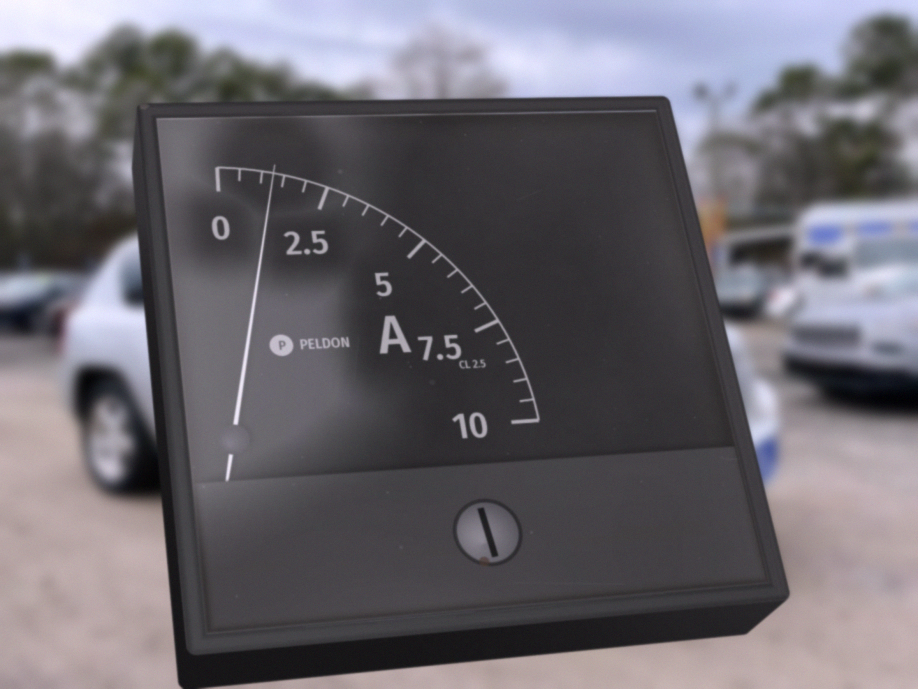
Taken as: 1.25 A
